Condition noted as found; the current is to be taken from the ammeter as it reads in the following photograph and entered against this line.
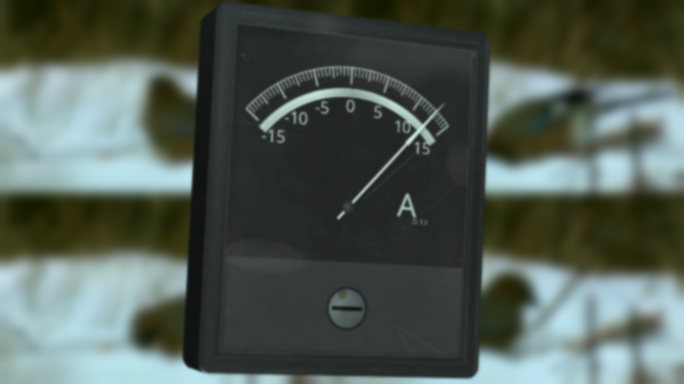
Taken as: 12.5 A
